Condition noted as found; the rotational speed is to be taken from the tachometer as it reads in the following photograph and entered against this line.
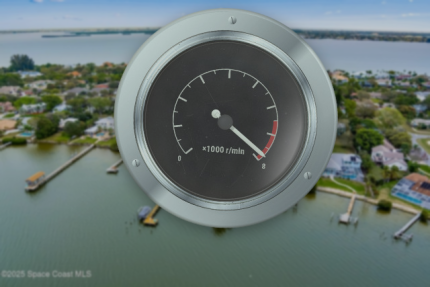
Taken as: 7750 rpm
